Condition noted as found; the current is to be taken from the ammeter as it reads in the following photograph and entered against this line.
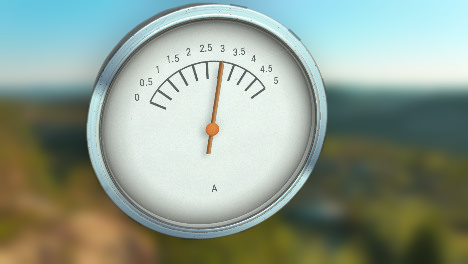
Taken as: 3 A
